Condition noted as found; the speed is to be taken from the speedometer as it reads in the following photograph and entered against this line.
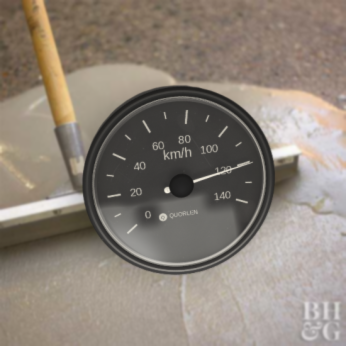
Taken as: 120 km/h
